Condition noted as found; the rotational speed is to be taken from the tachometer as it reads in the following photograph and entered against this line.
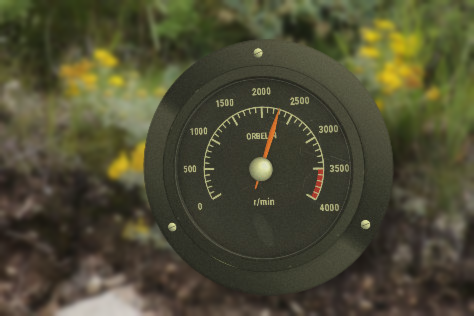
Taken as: 2300 rpm
